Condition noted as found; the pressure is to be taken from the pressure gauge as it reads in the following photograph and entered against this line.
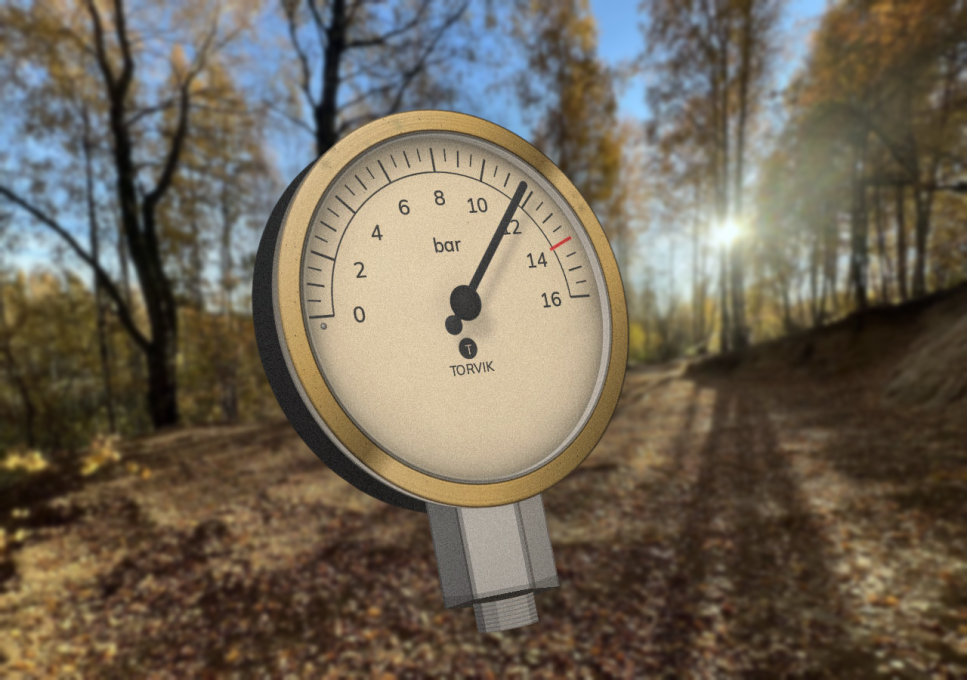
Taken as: 11.5 bar
